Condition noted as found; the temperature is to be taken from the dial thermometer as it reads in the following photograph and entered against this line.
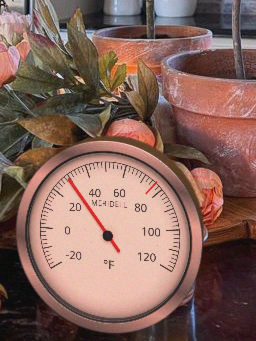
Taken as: 30 °F
